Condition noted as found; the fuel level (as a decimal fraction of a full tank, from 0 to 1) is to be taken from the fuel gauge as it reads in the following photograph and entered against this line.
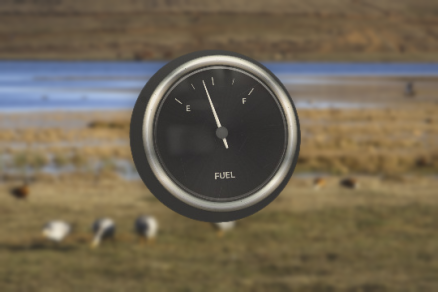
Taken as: 0.375
